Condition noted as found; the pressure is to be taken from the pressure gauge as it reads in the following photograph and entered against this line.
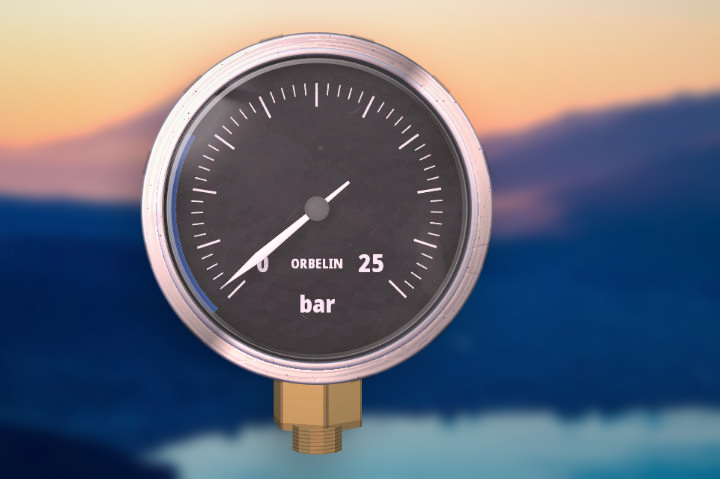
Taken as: 0.5 bar
